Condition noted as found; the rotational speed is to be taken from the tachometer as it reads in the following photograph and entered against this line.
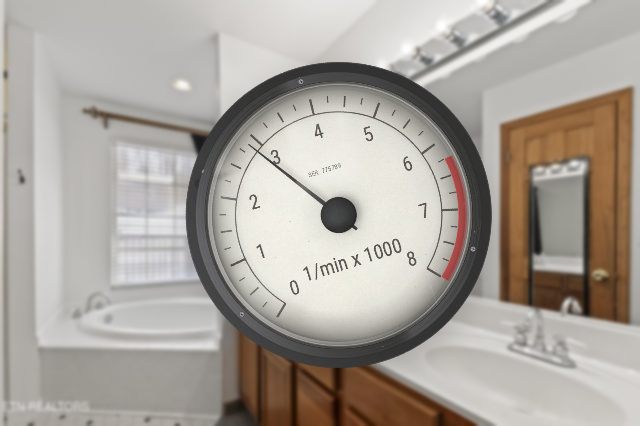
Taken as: 2875 rpm
